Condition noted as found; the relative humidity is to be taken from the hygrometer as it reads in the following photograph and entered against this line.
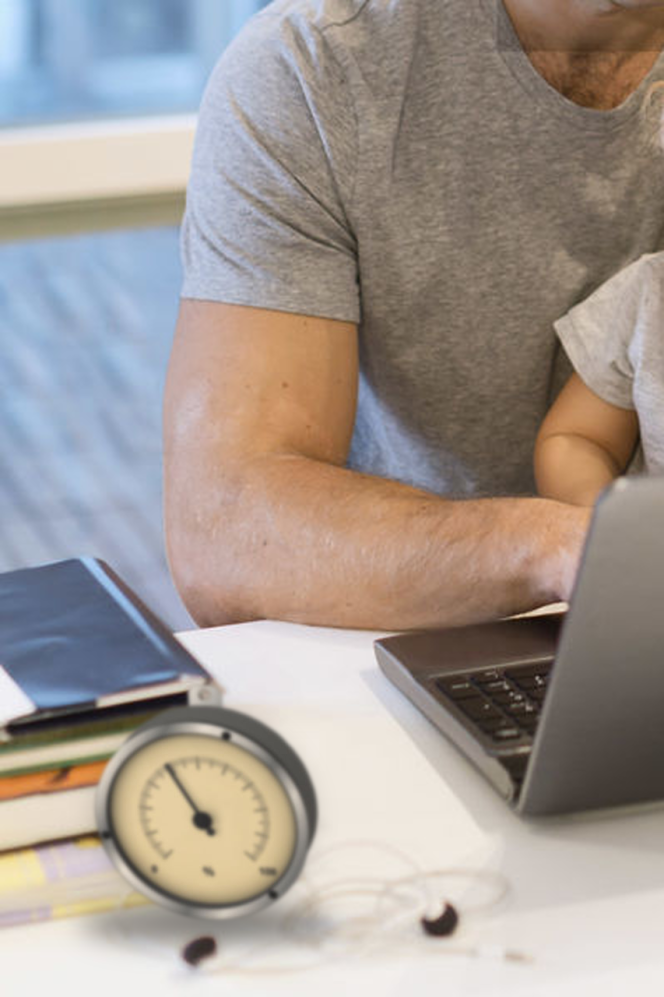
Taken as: 40 %
